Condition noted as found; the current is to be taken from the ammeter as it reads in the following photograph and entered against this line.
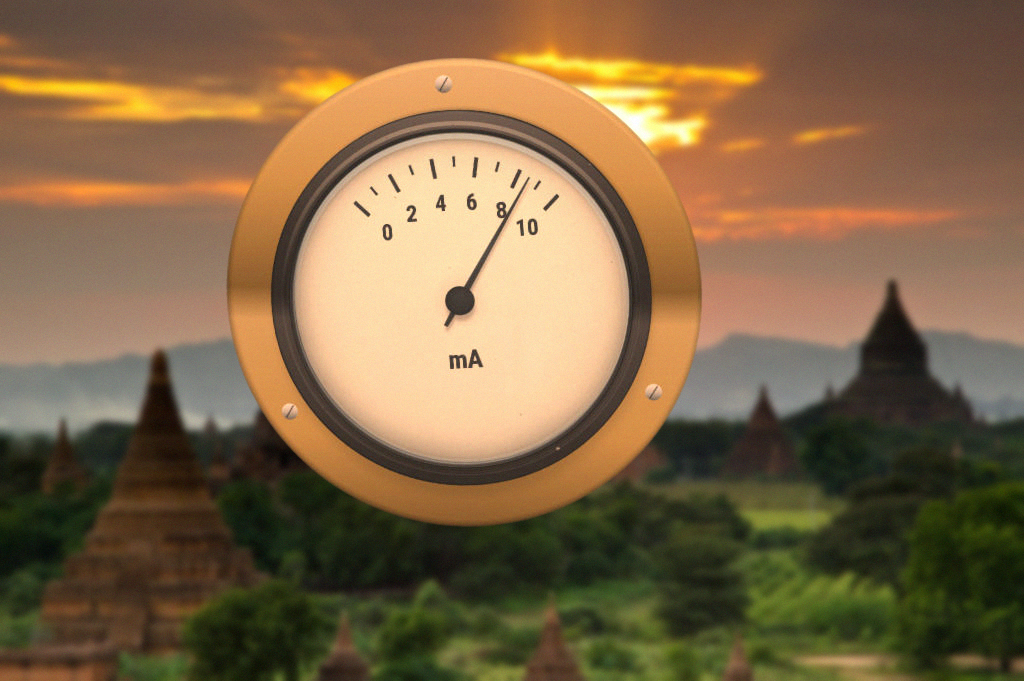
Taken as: 8.5 mA
